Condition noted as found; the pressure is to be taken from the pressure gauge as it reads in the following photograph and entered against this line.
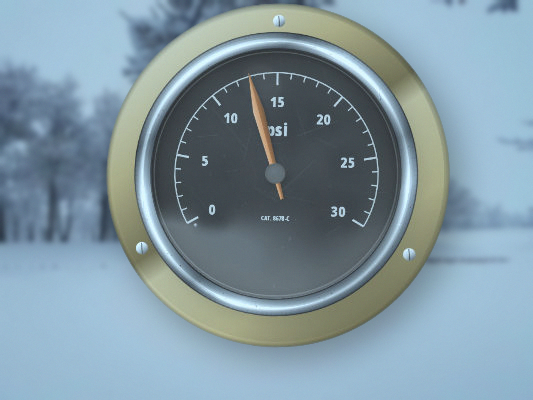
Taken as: 13 psi
